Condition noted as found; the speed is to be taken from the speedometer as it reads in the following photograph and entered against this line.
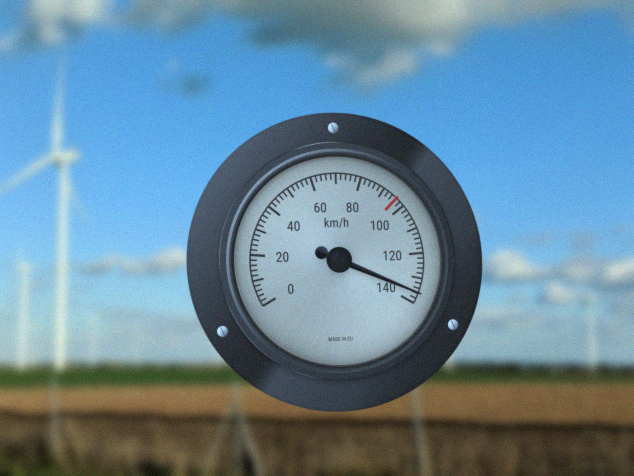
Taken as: 136 km/h
